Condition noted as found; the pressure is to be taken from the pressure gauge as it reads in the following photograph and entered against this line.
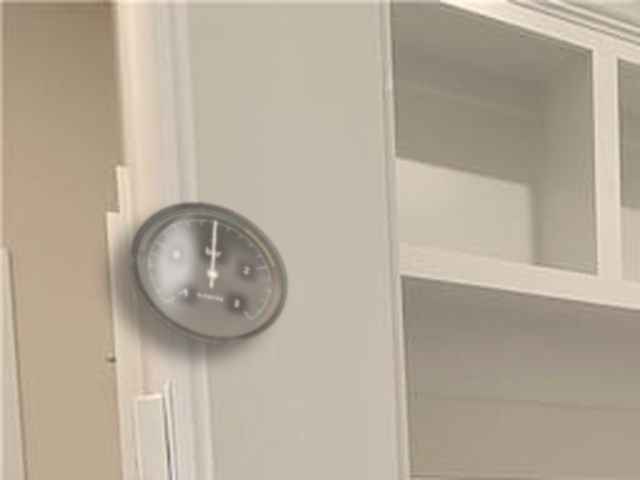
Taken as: 1 bar
